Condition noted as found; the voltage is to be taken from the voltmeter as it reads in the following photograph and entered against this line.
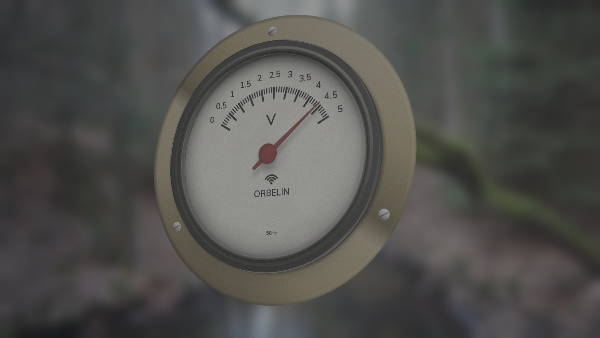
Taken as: 4.5 V
